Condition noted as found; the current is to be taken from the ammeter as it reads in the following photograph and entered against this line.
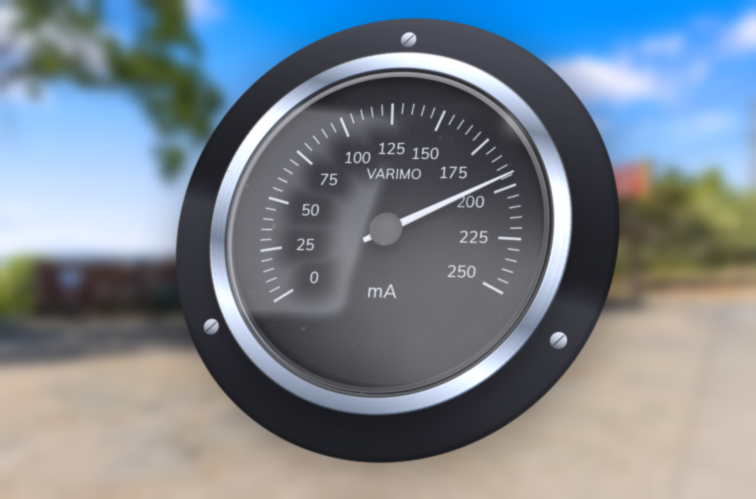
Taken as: 195 mA
